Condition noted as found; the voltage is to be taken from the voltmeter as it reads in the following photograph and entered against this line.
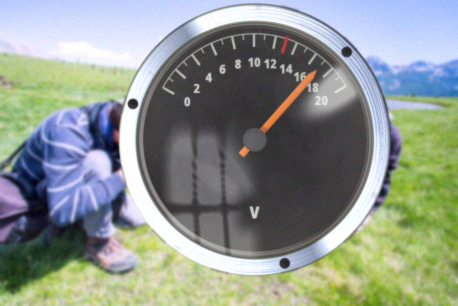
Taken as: 17 V
